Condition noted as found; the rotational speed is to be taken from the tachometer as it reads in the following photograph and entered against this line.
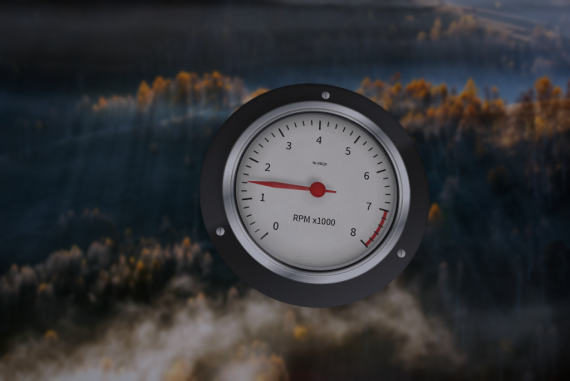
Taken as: 1400 rpm
